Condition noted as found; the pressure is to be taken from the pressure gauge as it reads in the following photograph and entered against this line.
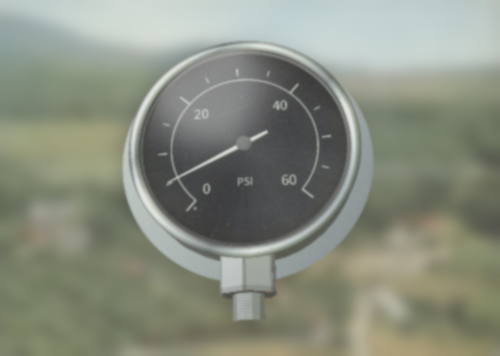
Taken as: 5 psi
